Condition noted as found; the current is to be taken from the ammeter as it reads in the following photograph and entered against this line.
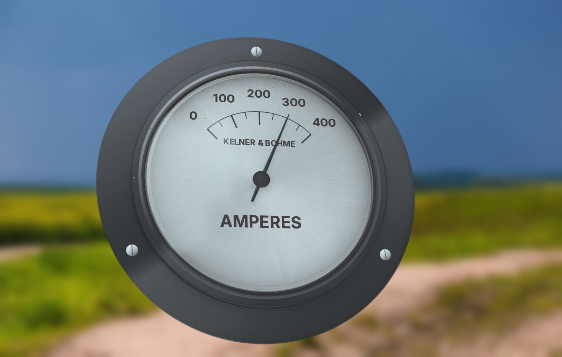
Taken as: 300 A
